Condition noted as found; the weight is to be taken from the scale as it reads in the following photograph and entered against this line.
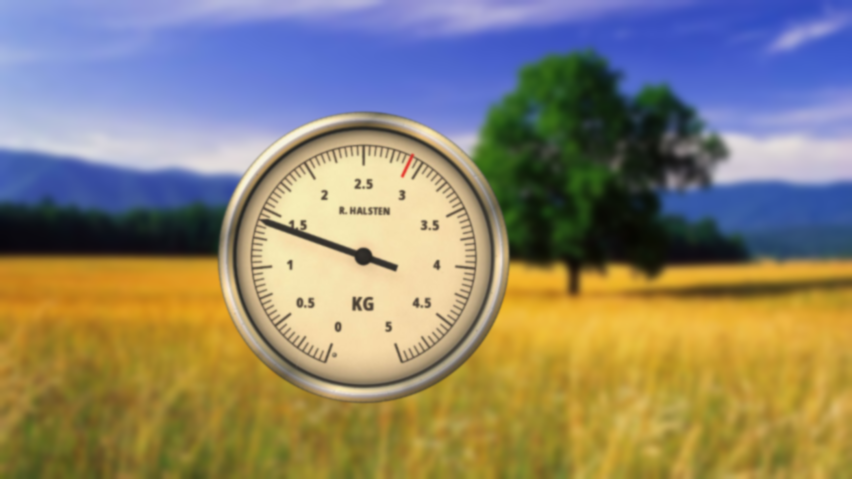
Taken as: 1.4 kg
